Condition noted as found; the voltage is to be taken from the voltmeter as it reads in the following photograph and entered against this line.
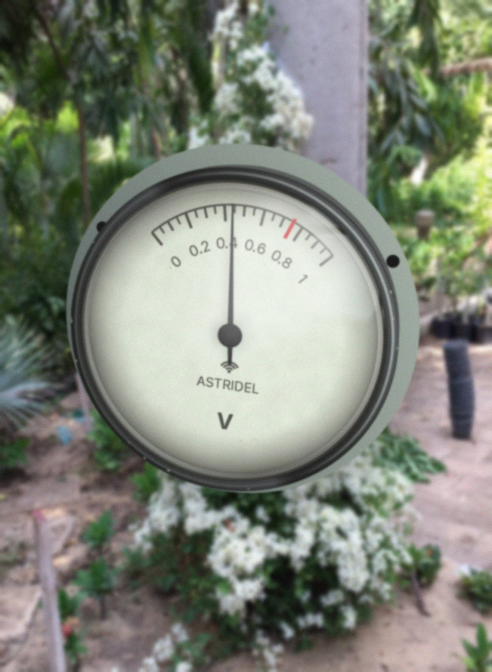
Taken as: 0.45 V
